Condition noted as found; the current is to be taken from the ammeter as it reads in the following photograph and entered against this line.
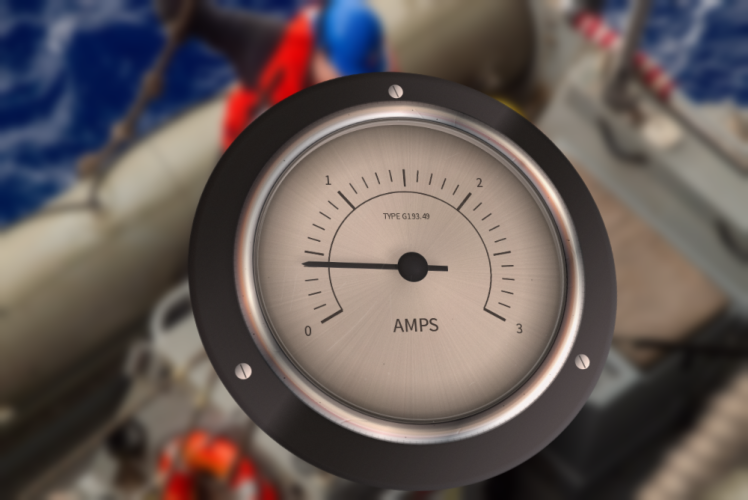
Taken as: 0.4 A
